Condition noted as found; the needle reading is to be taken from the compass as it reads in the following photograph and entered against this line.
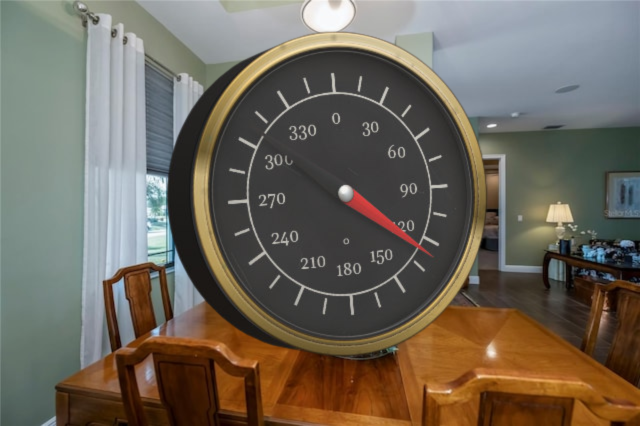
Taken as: 127.5 °
